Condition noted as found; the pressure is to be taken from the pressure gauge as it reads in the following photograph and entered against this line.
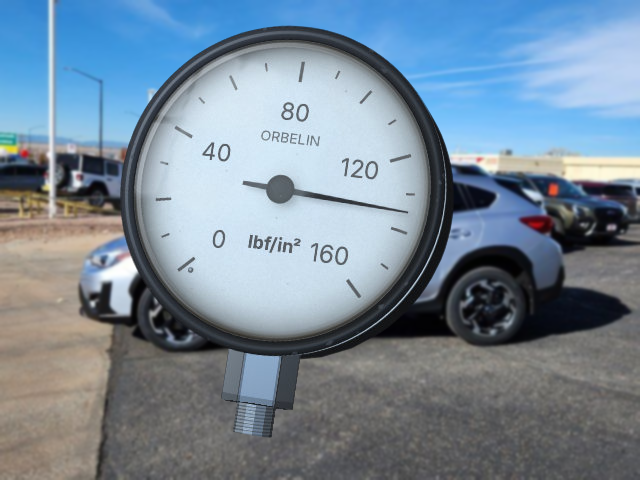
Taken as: 135 psi
